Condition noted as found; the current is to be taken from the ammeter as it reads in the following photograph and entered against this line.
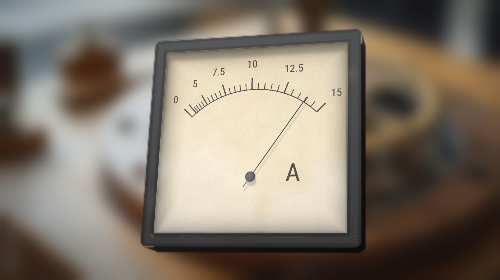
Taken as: 14 A
